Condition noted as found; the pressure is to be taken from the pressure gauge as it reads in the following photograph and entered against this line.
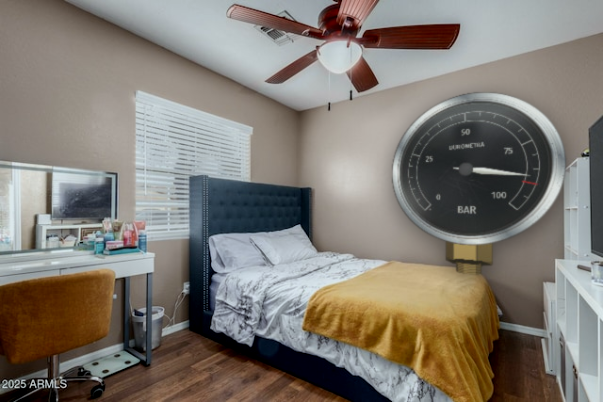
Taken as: 87.5 bar
